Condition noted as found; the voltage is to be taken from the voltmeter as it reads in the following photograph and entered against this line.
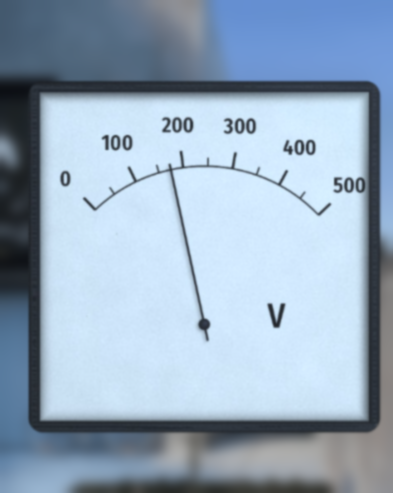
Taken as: 175 V
